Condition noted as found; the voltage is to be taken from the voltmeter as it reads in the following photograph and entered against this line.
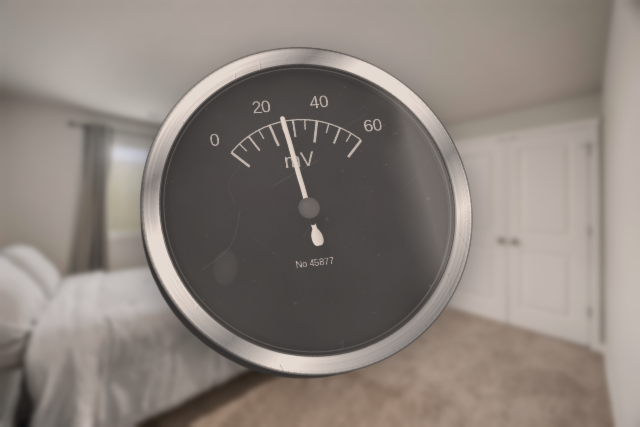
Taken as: 25 mV
